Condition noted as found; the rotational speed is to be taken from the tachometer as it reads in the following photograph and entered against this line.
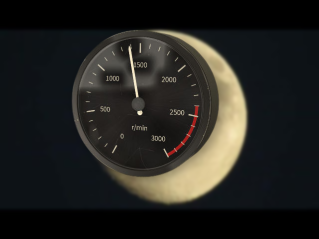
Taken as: 1400 rpm
